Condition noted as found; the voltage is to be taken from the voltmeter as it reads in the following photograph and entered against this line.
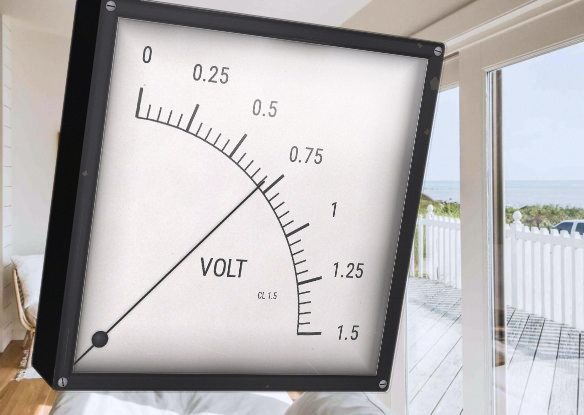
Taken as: 0.7 V
